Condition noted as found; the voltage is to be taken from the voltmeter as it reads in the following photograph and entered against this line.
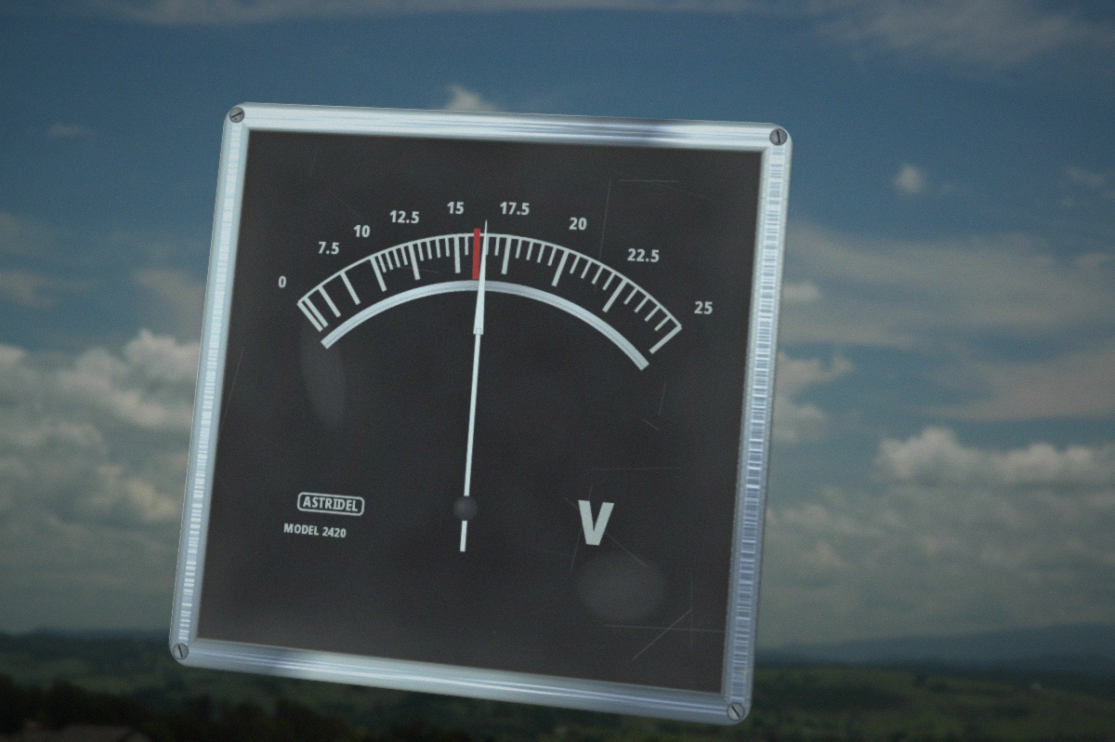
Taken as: 16.5 V
